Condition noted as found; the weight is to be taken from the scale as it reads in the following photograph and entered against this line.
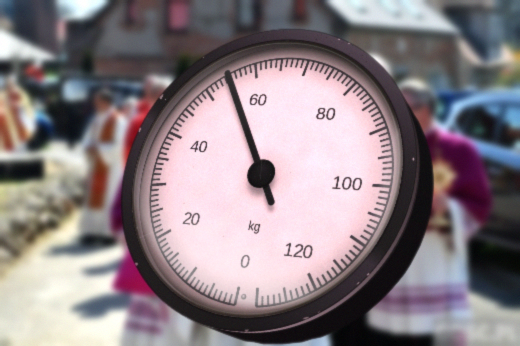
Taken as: 55 kg
